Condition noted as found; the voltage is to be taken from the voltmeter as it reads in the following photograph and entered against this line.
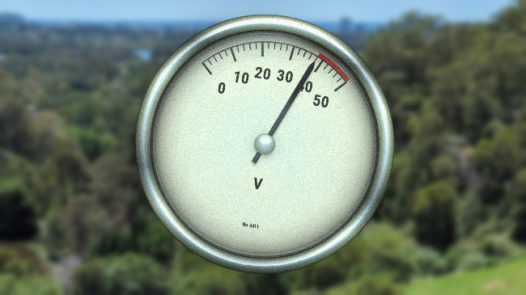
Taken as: 38 V
